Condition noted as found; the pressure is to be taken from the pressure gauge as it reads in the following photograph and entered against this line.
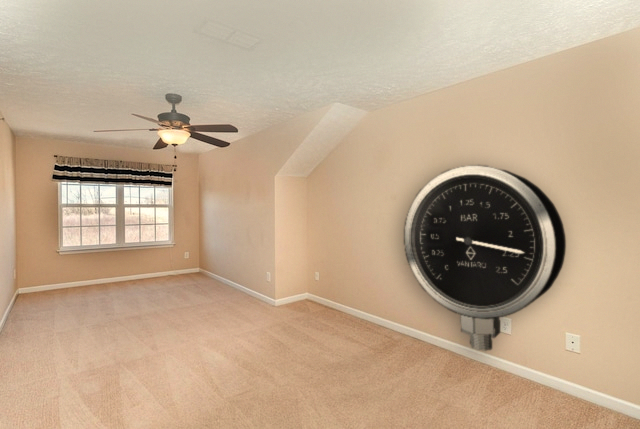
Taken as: 2.2 bar
